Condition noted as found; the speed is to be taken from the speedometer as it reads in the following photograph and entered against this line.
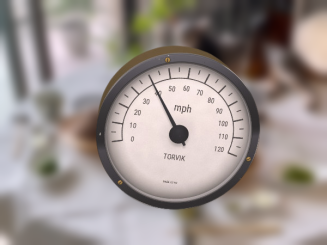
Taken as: 40 mph
